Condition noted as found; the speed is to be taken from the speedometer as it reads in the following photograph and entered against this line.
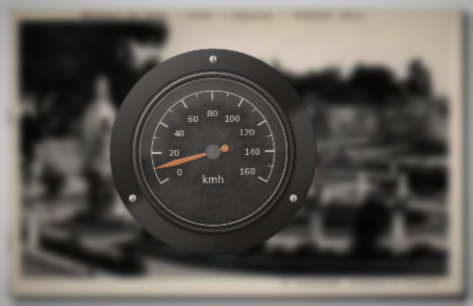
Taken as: 10 km/h
